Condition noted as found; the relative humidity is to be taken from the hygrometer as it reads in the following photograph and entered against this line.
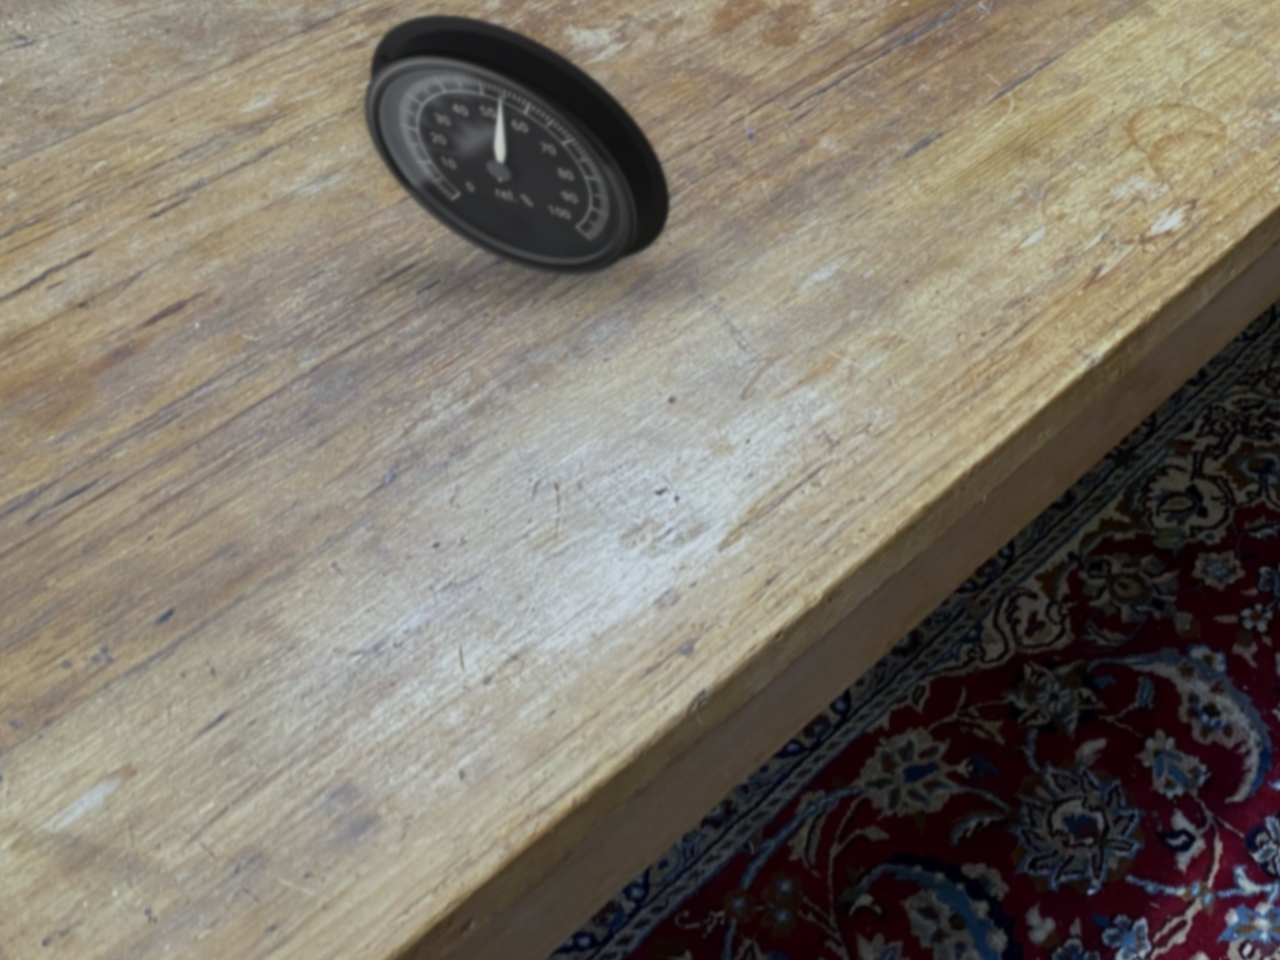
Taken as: 55 %
